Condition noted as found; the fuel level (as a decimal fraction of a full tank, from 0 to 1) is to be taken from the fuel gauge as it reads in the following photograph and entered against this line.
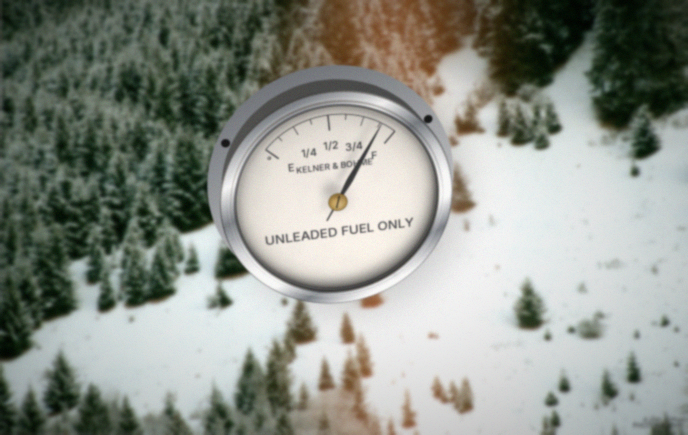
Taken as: 0.875
